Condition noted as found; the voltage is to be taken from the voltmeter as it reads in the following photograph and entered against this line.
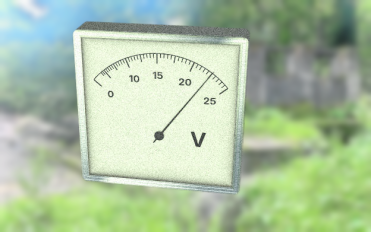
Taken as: 22.5 V
